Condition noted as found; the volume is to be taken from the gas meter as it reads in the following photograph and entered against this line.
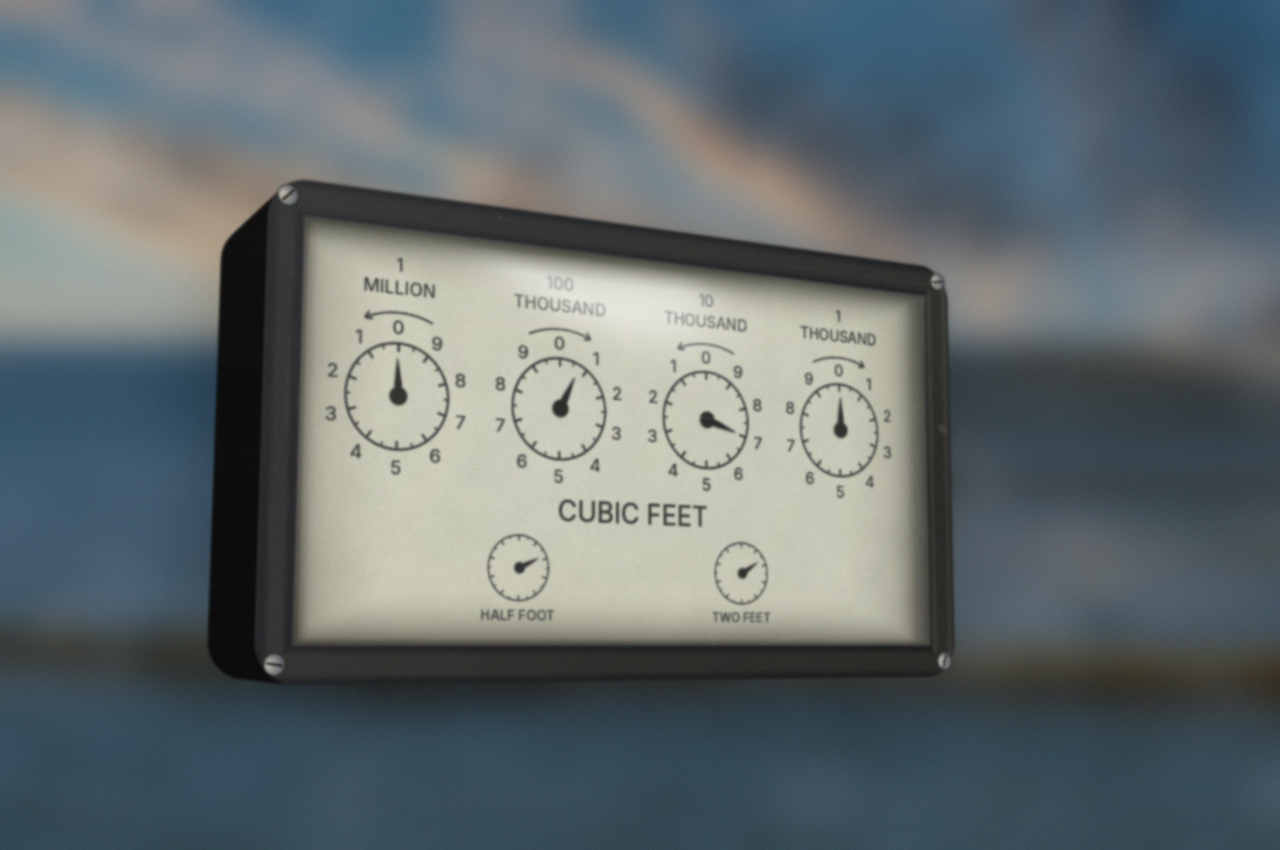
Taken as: 7000 ft³
